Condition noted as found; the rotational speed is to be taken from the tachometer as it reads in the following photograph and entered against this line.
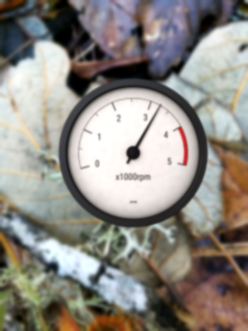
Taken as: 3250 rpm
